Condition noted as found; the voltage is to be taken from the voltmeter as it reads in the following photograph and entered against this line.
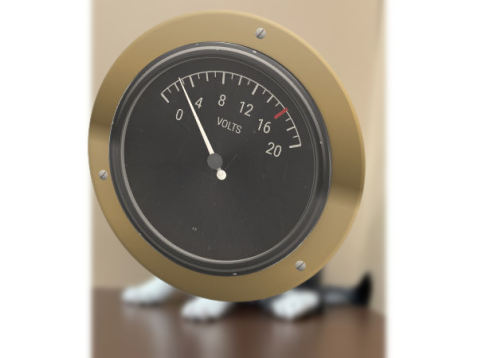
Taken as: 3 V
